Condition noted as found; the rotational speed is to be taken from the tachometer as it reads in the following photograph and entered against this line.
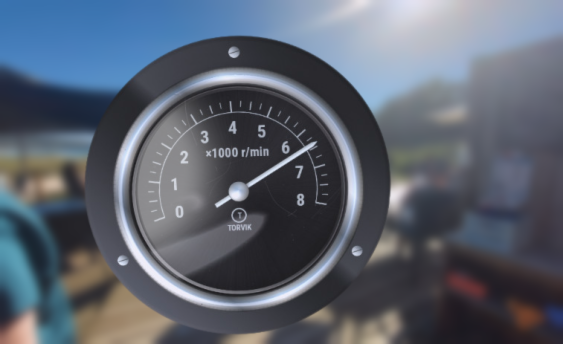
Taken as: 6375 rpm
